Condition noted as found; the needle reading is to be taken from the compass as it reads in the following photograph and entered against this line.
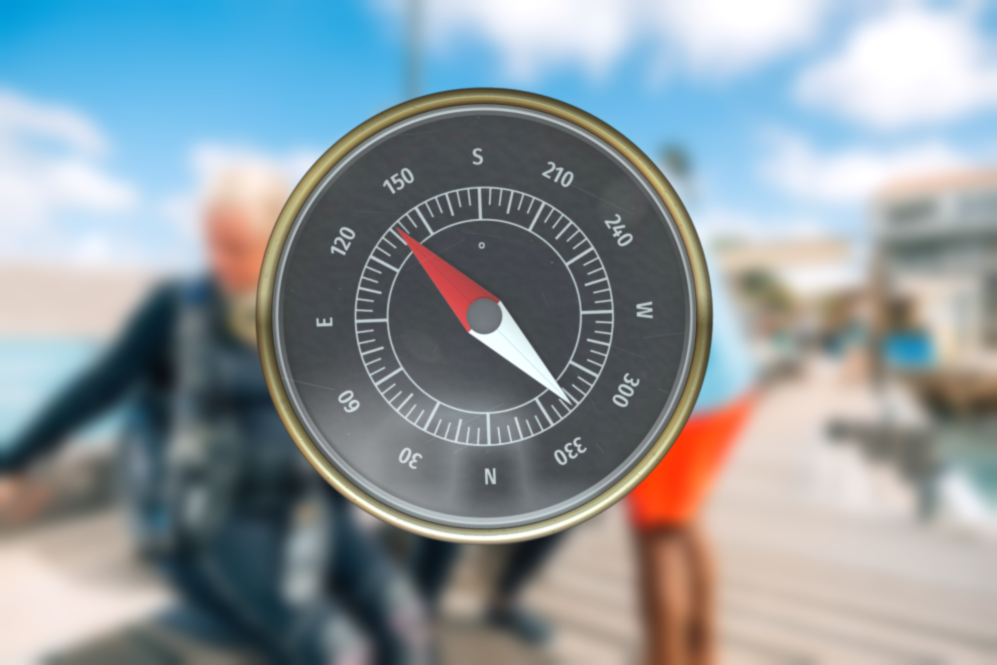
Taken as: 137.5 °
